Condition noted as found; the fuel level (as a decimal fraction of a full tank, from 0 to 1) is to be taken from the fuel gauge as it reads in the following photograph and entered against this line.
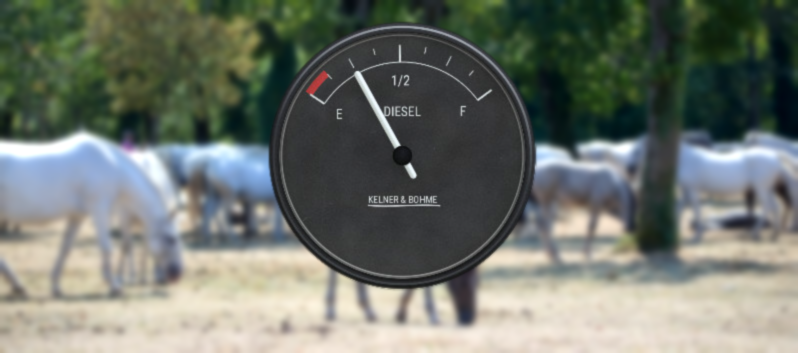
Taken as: 0.25
